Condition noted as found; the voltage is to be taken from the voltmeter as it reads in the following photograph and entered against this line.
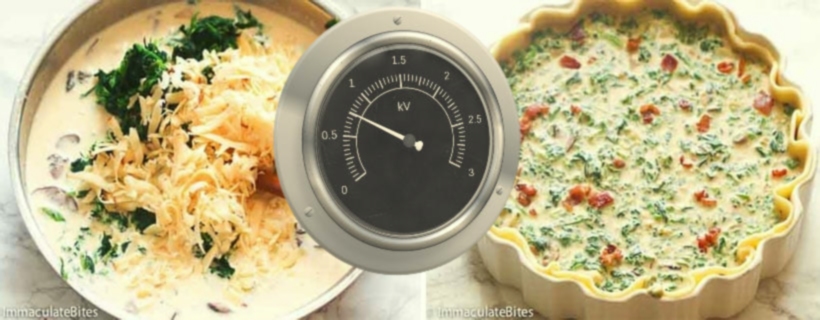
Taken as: 0.75 kV
